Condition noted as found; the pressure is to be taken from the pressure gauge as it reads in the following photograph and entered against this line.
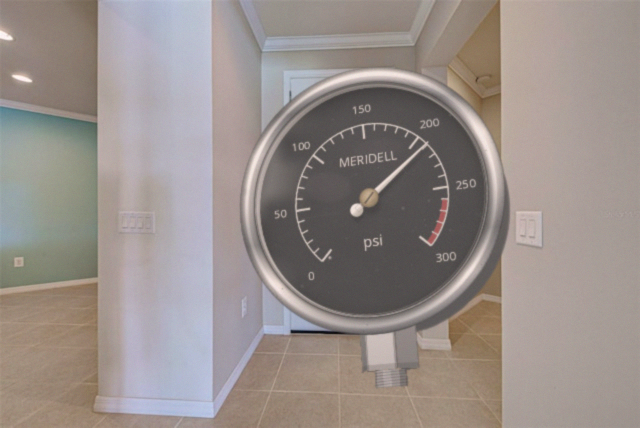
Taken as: 210 psi
